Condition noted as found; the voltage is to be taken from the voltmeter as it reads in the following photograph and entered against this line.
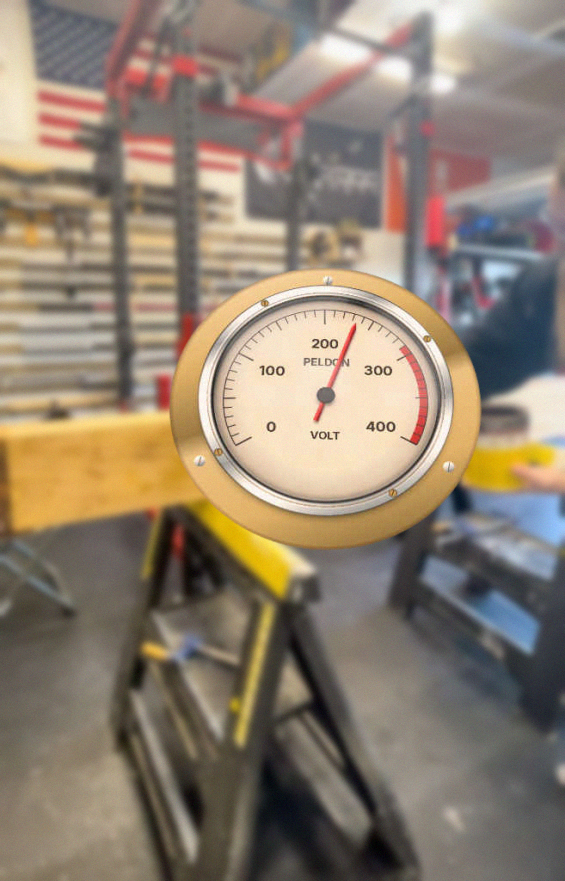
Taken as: 235 V
